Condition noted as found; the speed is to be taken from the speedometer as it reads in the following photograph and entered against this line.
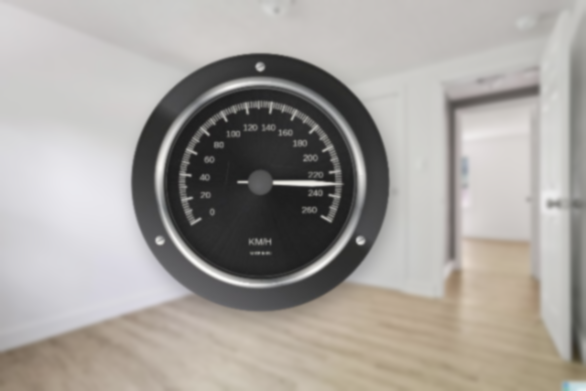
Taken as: 230 km/h
